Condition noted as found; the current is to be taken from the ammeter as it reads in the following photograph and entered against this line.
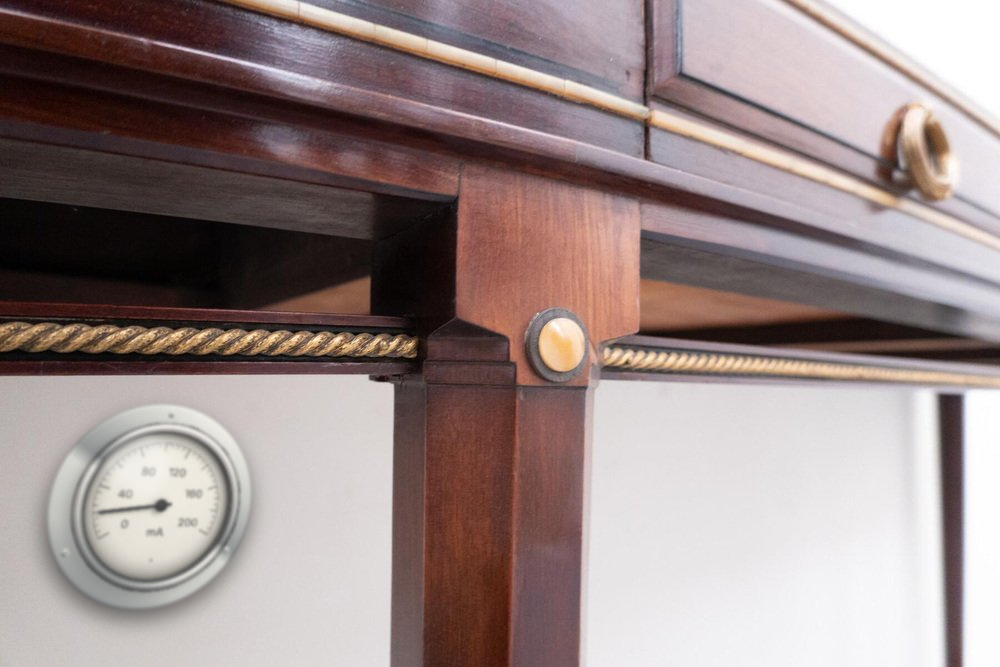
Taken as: 20 mA
